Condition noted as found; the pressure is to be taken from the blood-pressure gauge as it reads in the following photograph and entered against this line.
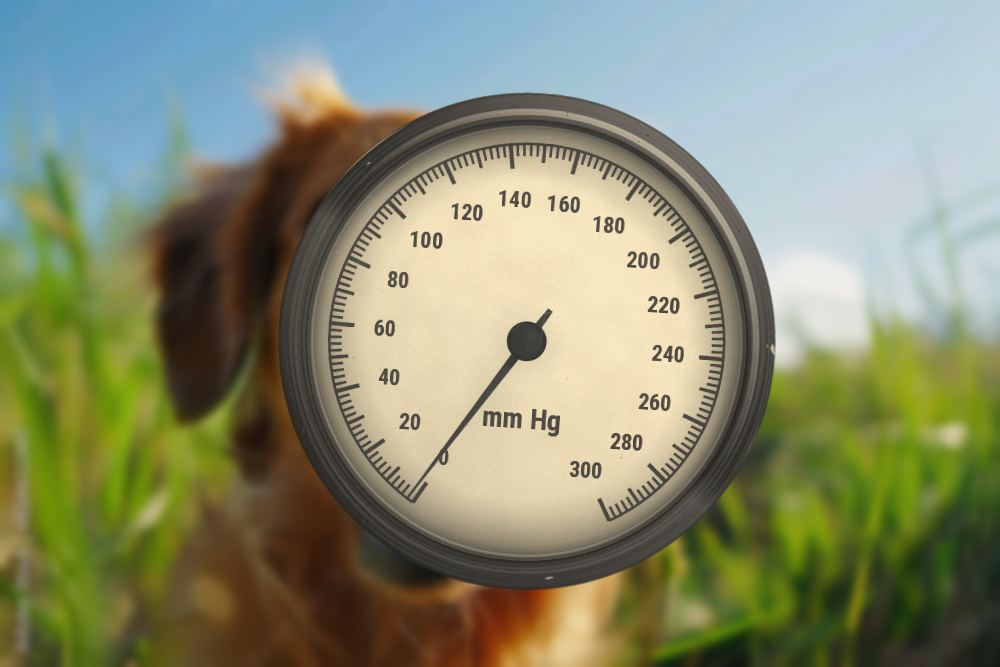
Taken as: 2 mmHg
